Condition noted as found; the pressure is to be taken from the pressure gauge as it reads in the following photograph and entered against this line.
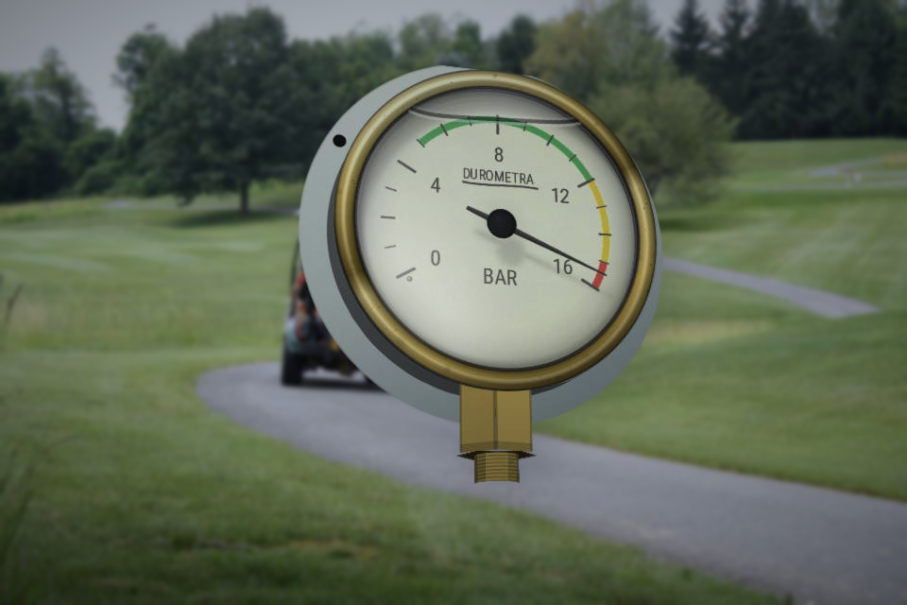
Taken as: 15.5 bar
